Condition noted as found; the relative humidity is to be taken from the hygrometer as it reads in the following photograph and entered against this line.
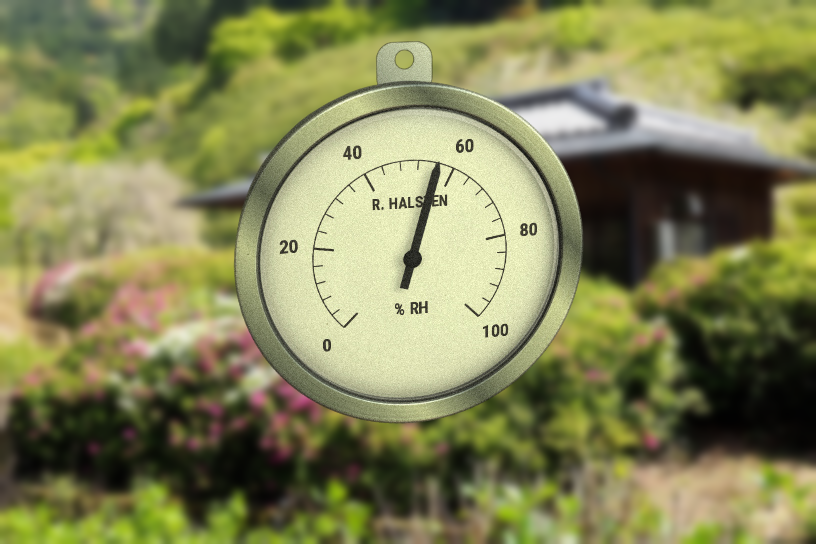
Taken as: 56 %
